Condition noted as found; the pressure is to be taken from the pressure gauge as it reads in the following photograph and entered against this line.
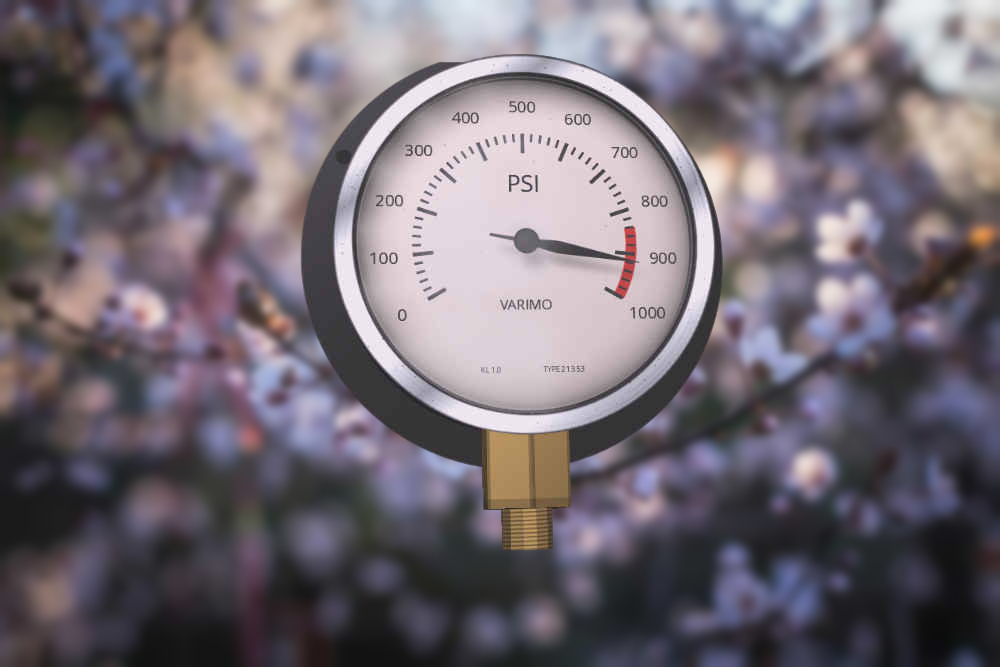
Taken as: 920 psi
